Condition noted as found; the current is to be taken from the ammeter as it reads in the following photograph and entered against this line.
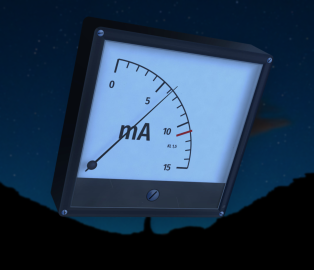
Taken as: 6 mA
